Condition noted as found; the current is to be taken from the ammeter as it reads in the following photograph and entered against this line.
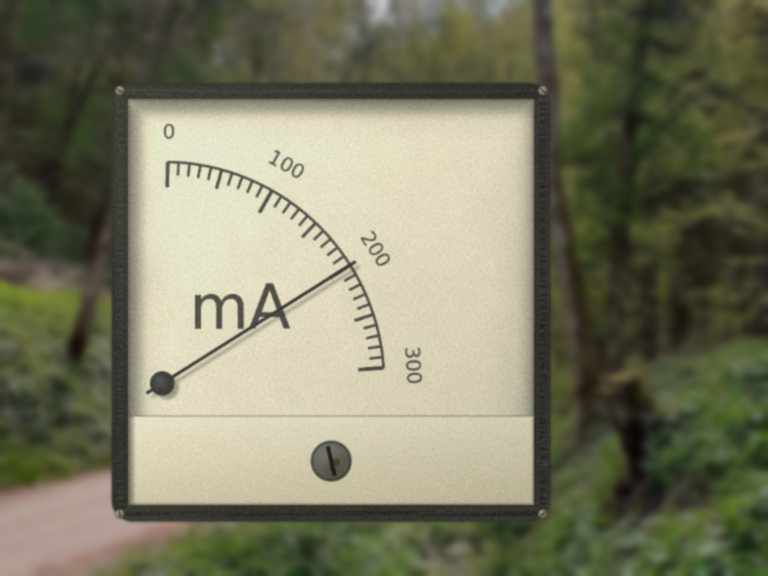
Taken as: 200 mA
